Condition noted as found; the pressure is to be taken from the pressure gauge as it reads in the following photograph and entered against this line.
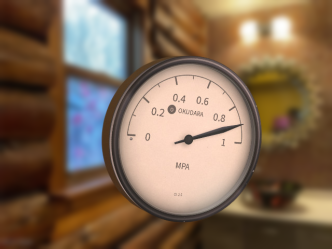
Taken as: 0.9 MPa
